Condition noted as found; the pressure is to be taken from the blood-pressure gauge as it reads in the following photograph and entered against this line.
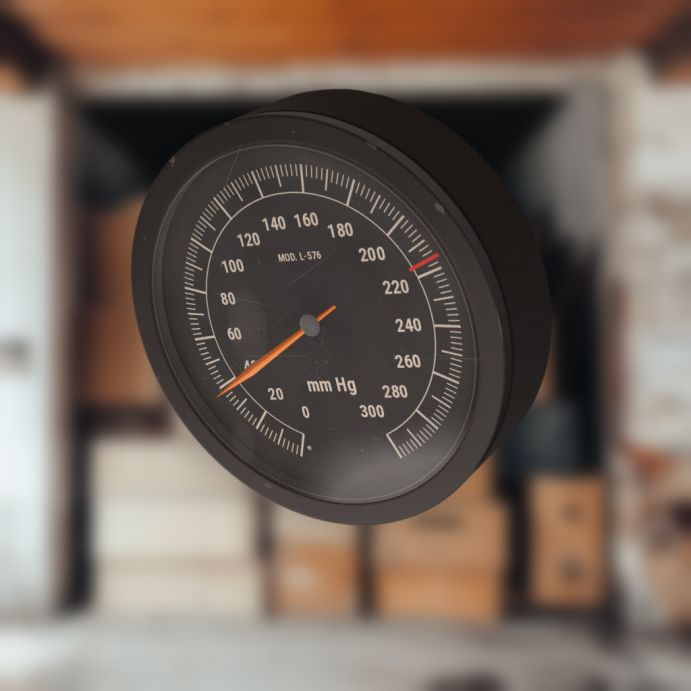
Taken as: 38 mmHg
